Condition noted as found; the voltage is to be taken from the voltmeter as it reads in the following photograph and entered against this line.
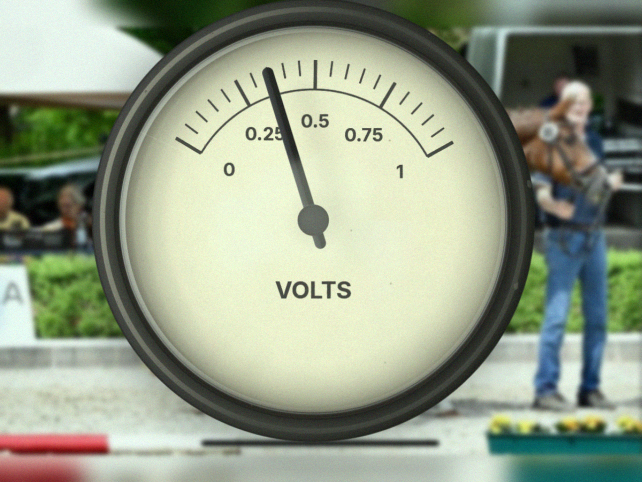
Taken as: 0.35 V
